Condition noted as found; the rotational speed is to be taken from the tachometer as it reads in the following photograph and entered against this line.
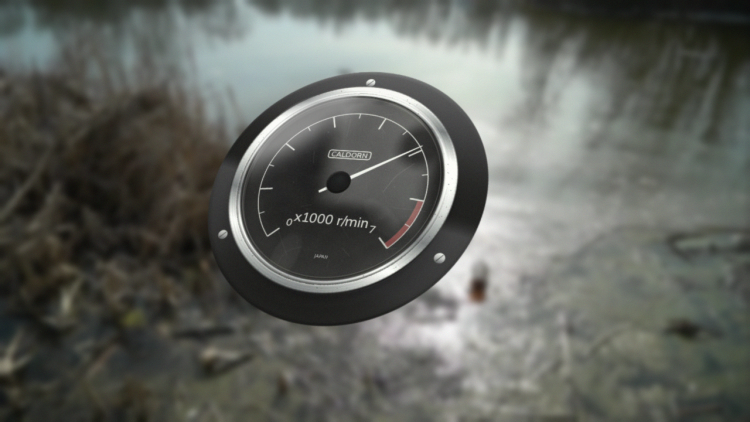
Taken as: 5000 rpm
